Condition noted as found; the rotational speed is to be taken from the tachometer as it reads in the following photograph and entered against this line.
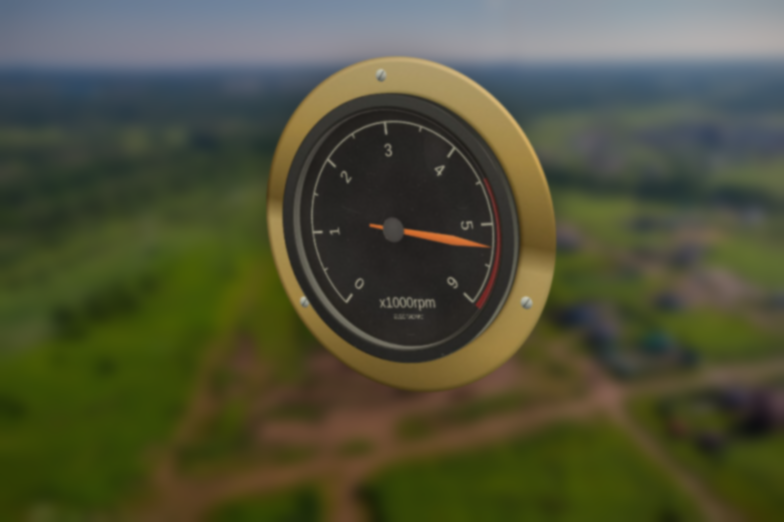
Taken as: 5250 rpm
